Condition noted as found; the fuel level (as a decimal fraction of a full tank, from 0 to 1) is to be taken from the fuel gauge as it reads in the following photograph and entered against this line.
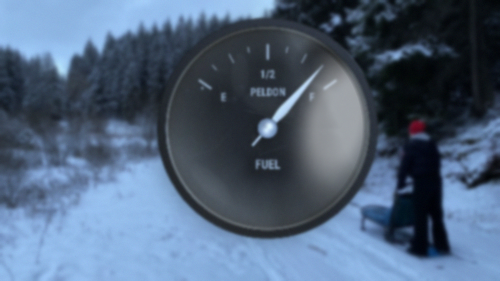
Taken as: 0.875
